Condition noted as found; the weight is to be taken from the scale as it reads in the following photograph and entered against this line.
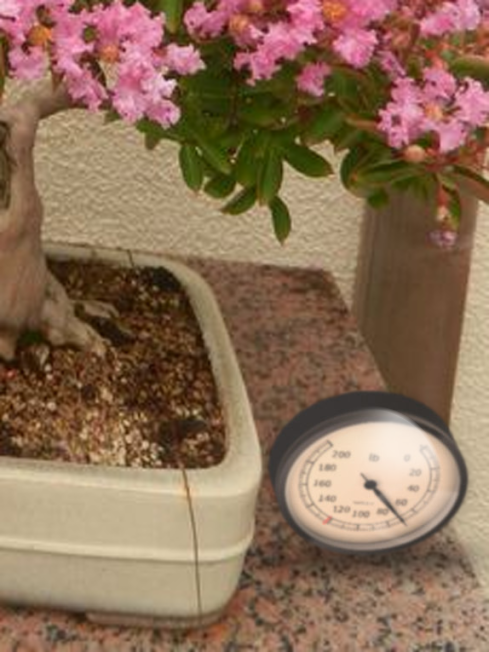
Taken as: 70 lb
